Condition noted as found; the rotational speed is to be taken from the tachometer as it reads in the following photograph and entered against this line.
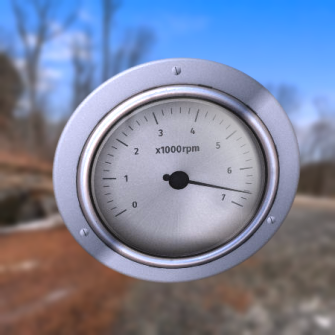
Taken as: 6600 rpm
